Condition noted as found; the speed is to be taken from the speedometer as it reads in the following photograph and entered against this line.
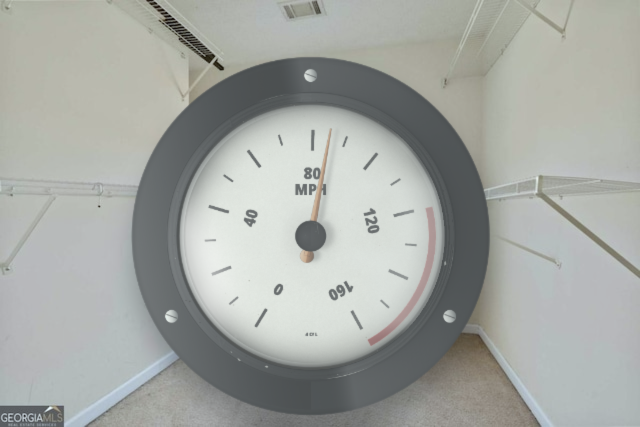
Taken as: 85 mph
